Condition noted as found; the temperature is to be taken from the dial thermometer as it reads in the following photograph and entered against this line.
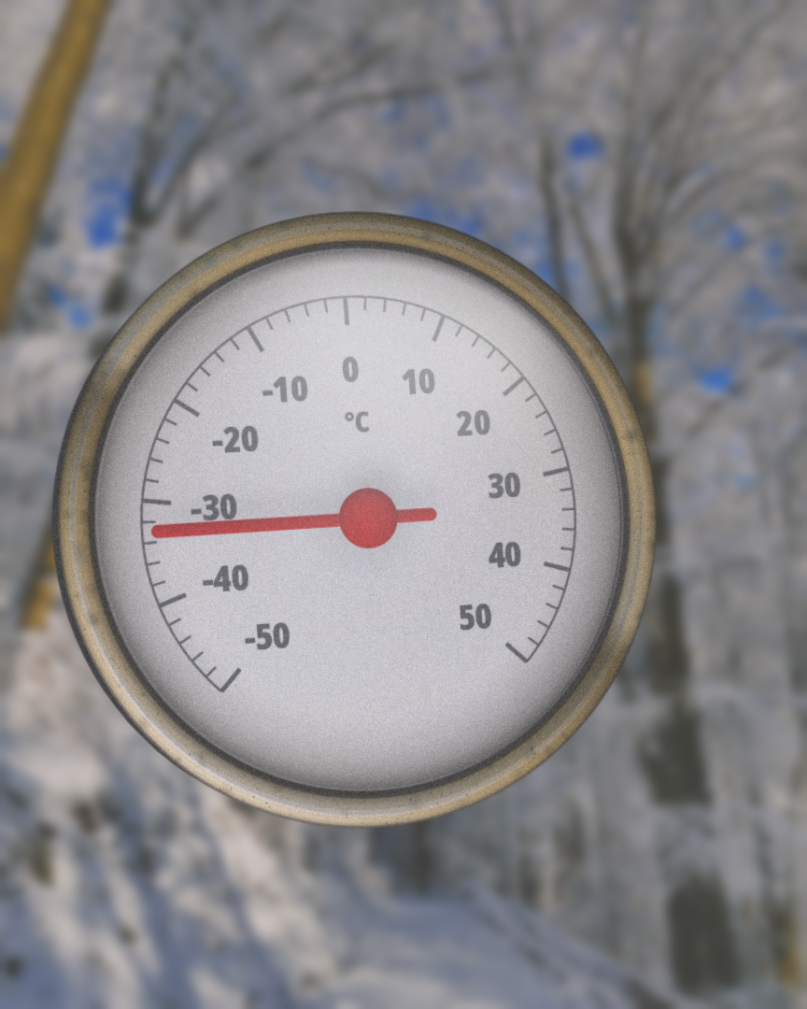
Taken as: -33 °C
